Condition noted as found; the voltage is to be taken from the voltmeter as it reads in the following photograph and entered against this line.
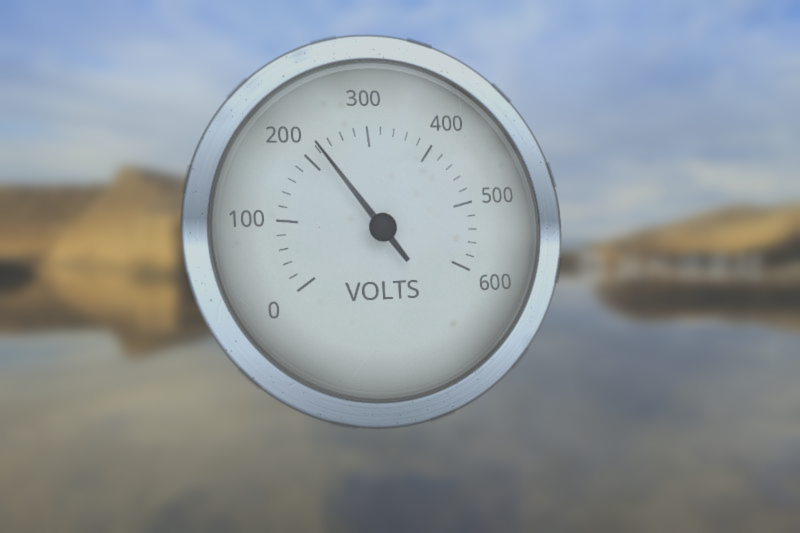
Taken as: 220 V
